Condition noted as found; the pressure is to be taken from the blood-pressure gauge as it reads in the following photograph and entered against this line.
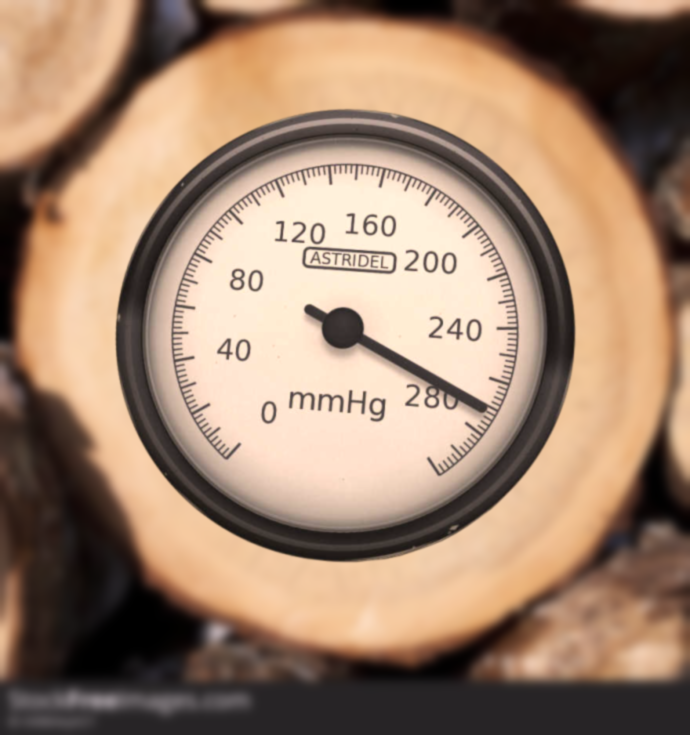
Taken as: 272 mmHg
